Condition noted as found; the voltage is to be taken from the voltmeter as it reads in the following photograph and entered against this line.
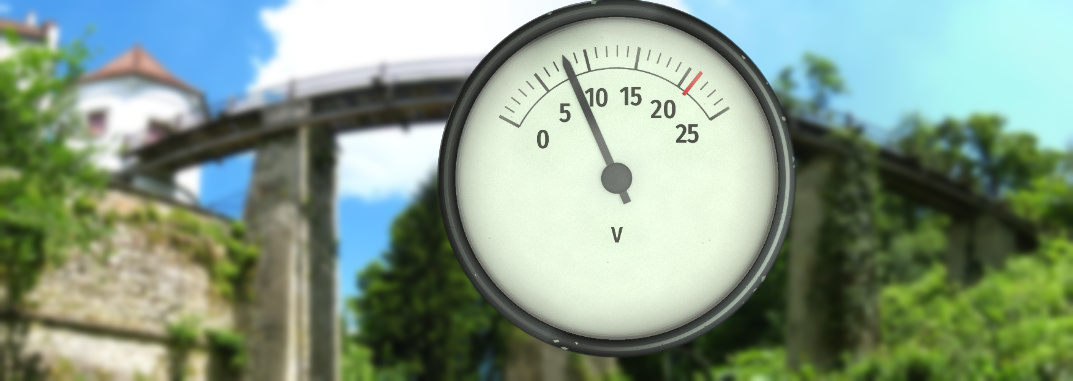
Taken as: 8 V
